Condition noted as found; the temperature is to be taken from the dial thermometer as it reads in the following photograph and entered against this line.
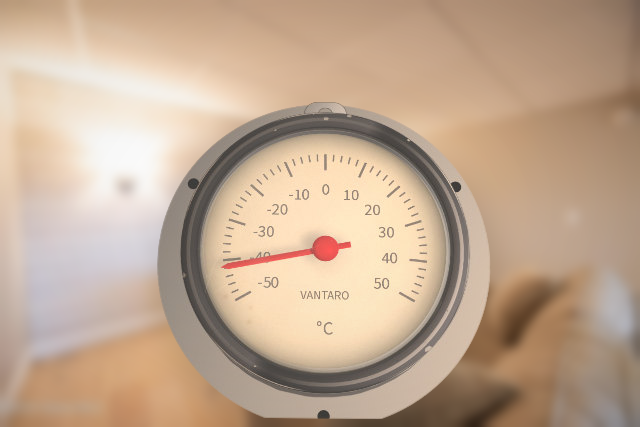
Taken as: -42 °C
